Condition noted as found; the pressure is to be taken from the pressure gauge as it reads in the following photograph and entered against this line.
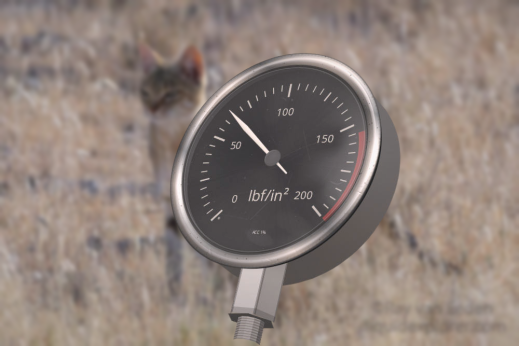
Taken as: 65 psi
